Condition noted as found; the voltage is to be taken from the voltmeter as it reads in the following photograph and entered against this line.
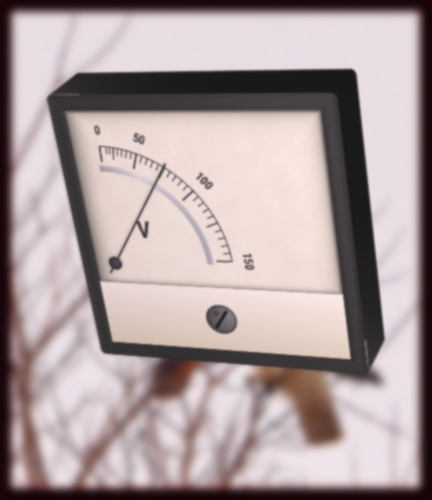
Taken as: 75 V
